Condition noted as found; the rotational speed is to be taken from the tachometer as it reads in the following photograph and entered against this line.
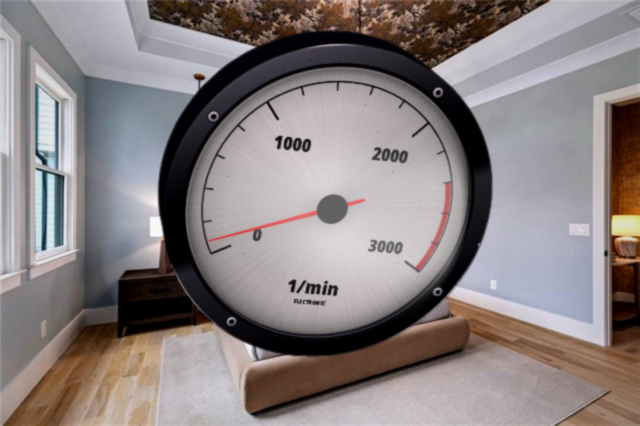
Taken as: 100 rpm
